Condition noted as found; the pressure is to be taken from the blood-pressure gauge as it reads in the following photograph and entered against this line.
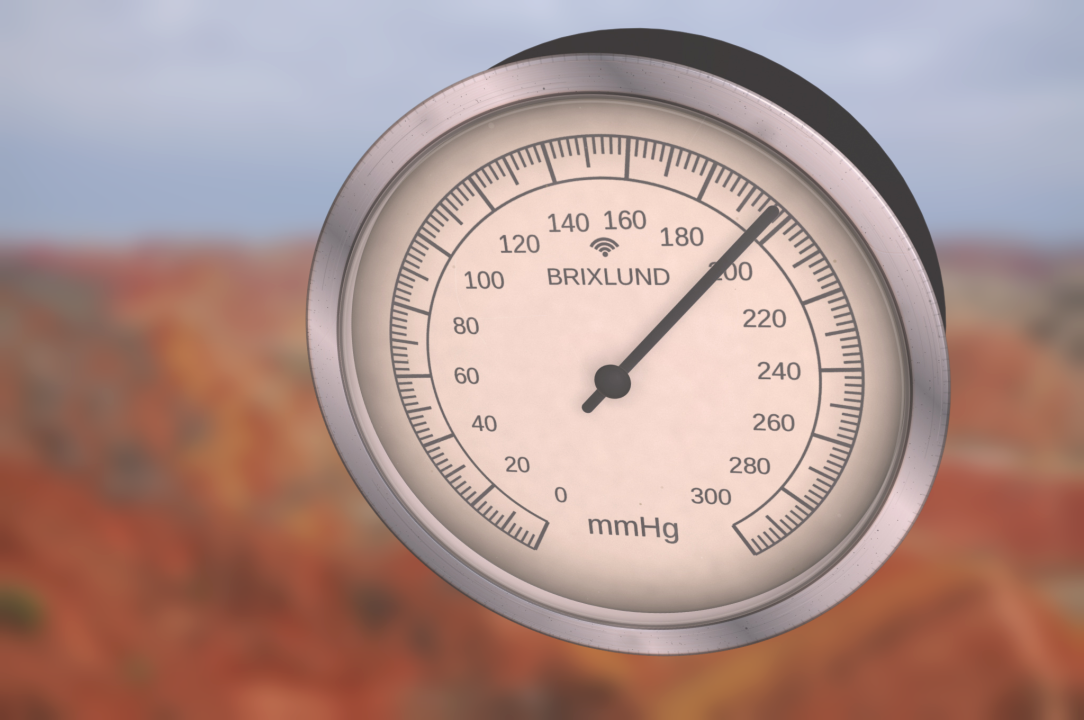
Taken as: 196 mmHg
